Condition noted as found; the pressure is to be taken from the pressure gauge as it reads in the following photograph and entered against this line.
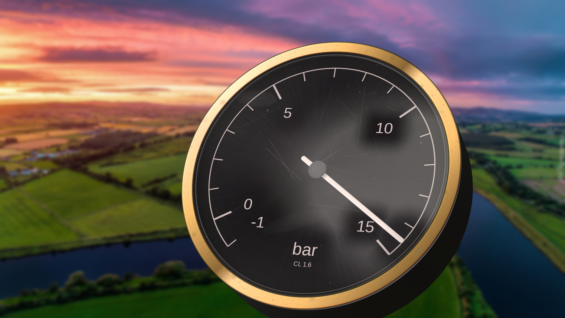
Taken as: 14.5 bar
